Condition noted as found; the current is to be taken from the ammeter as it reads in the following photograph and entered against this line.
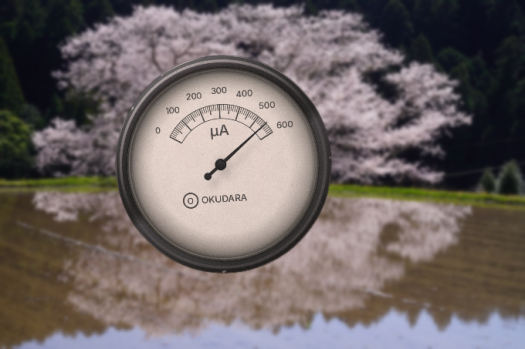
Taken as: 550 µA
